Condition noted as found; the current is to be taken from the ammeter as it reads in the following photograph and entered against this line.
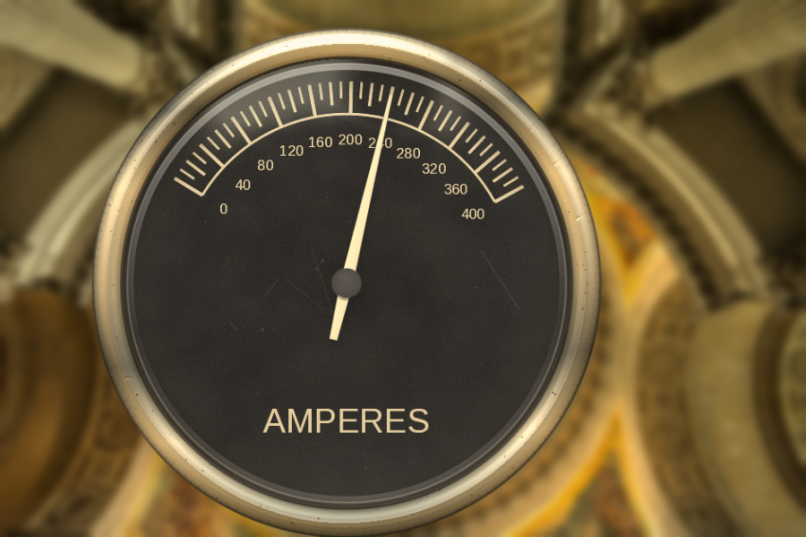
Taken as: 240 A
